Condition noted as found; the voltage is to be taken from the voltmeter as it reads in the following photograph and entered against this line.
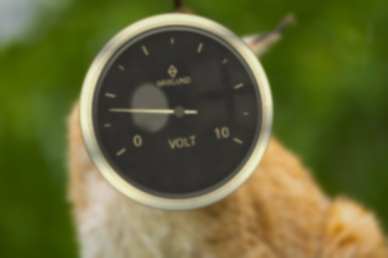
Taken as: 1.5 V
